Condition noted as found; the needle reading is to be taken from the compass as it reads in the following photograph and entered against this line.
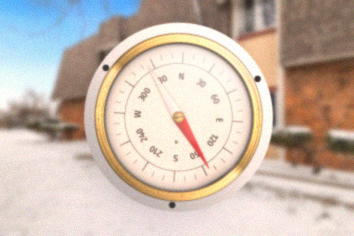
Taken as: 145 °
